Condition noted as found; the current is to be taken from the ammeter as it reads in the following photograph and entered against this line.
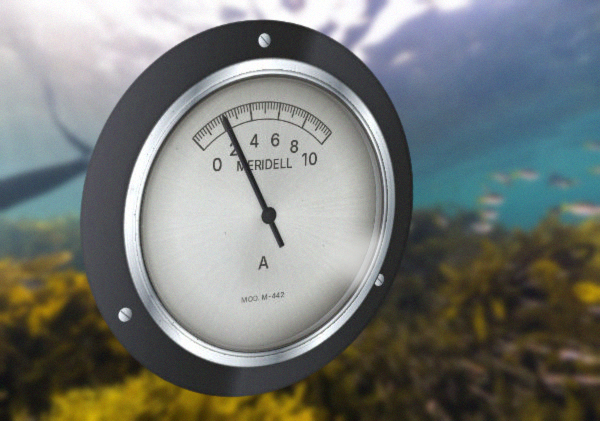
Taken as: 2 A
